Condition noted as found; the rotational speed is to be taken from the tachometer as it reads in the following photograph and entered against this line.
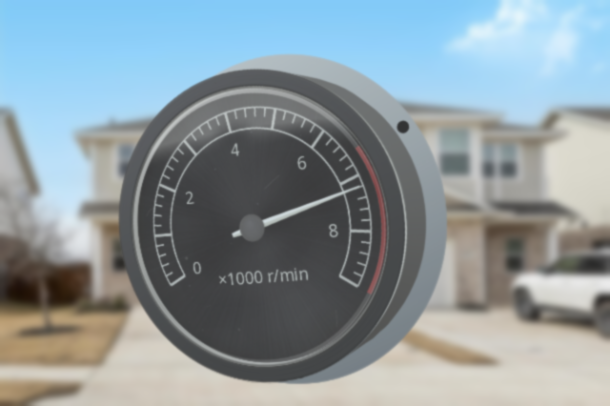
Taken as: 7200 rpm
